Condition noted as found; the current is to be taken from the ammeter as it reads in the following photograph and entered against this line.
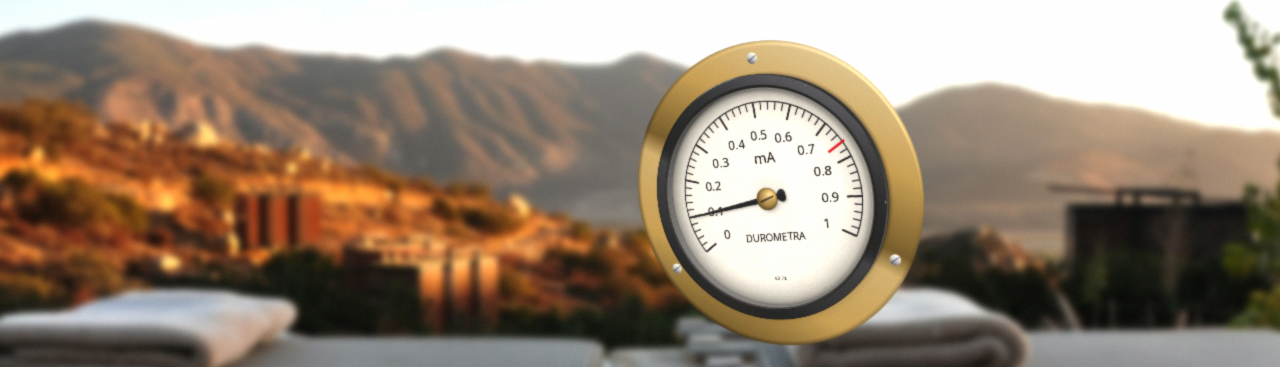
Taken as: 0.1 mA
